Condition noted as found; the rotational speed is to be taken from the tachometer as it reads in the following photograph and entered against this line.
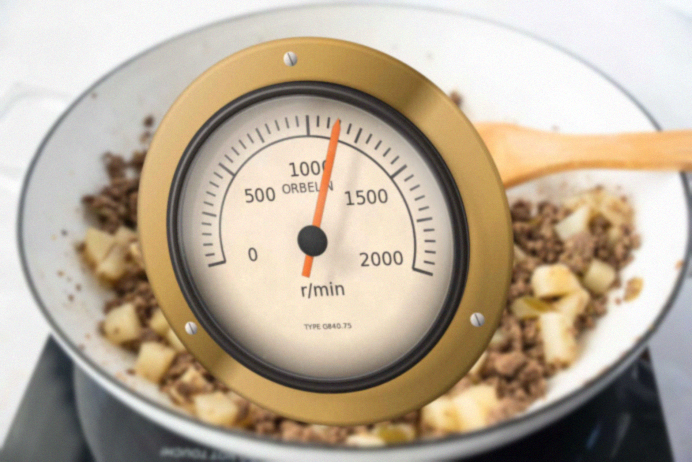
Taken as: 1150 rpm
